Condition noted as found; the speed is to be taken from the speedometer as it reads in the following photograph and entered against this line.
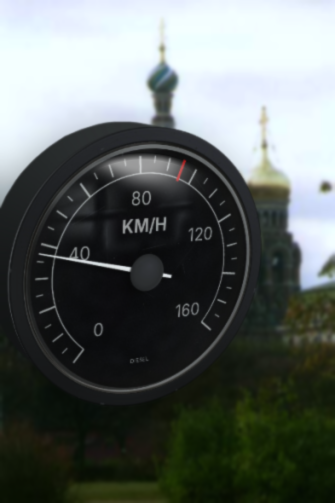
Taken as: 37.5 km/h
